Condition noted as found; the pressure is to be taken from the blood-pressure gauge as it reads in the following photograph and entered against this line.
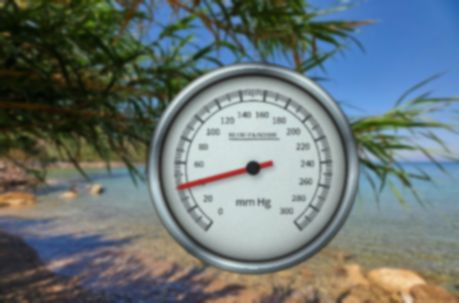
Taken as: 40 mmHg
